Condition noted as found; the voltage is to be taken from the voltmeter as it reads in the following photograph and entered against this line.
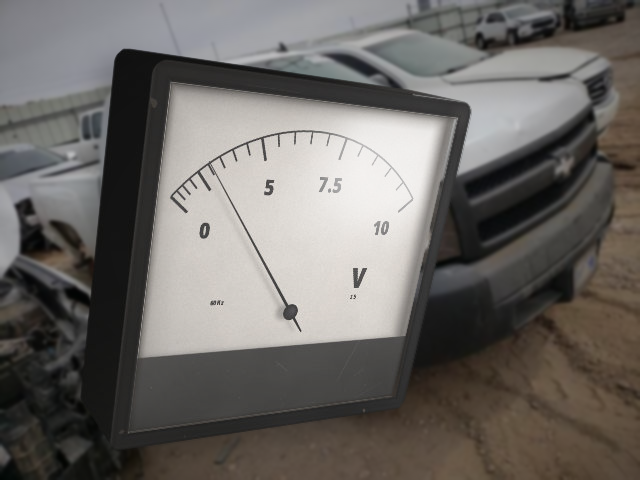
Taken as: 3 V
